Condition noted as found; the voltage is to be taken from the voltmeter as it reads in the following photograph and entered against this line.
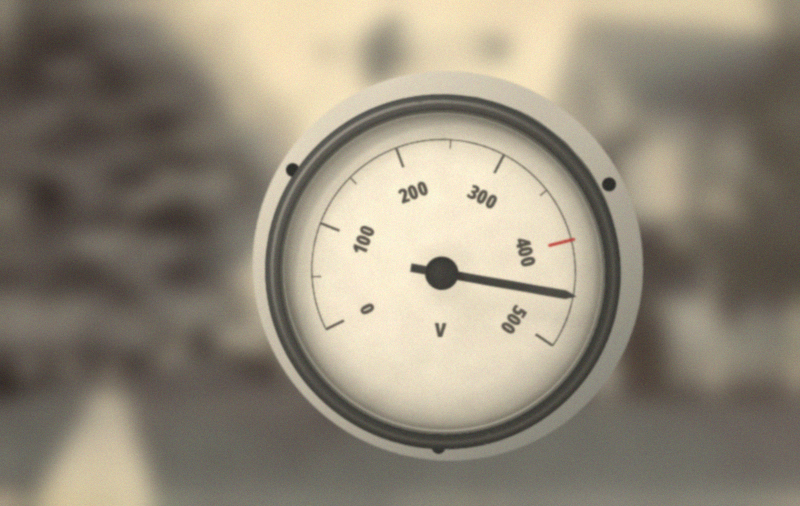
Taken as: 450 V
